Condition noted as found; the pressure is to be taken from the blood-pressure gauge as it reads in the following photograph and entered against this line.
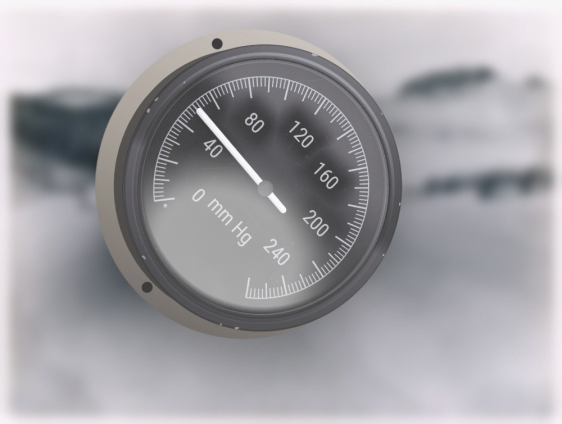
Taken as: 50 mmHg
